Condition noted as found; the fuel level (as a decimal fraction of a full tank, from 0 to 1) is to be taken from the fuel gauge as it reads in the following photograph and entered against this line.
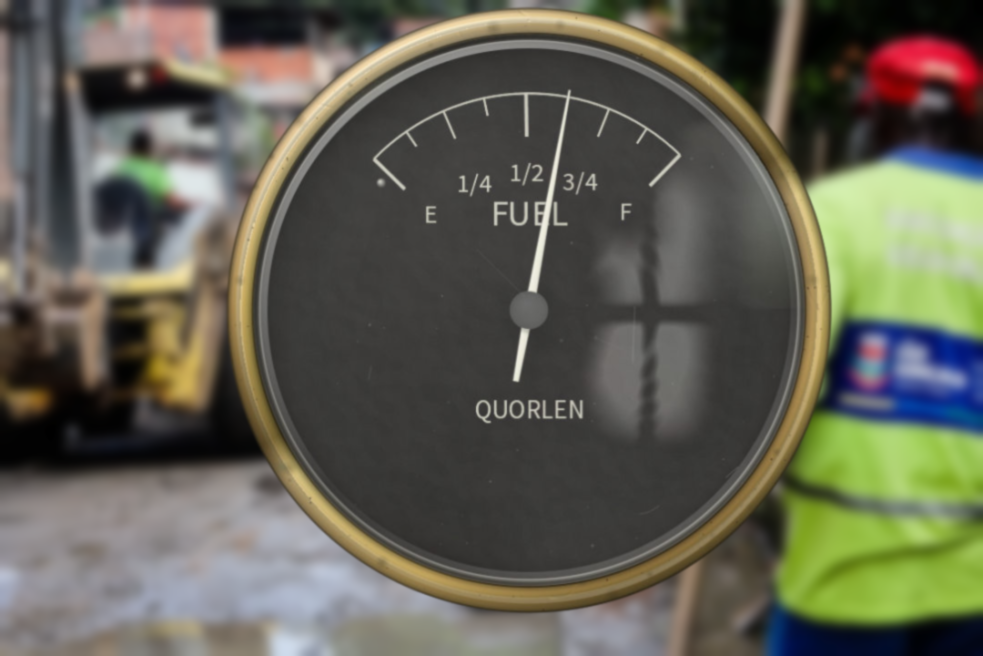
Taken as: 0.625
